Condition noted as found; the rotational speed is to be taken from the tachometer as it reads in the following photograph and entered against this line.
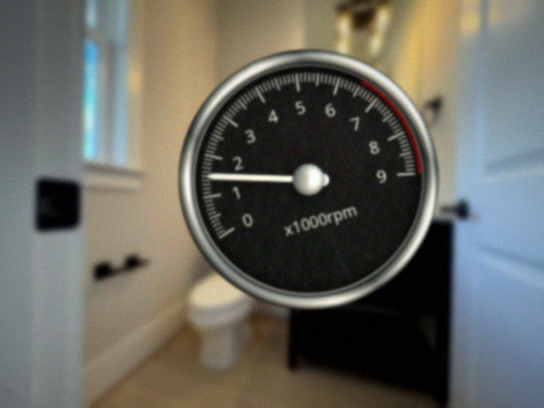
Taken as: 1500 rpm
